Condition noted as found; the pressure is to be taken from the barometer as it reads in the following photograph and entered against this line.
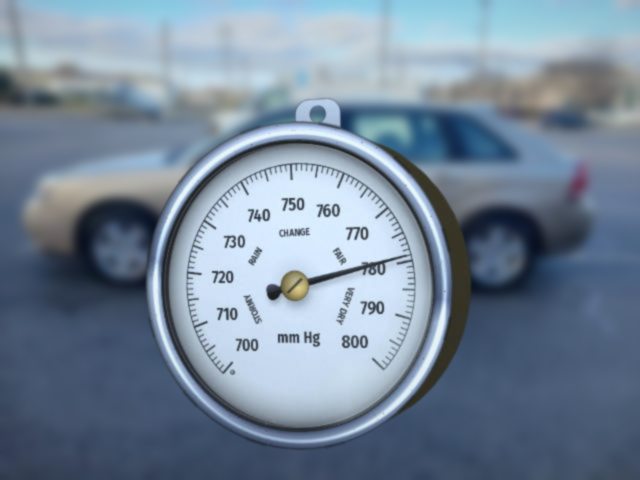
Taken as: 779 mmHg
